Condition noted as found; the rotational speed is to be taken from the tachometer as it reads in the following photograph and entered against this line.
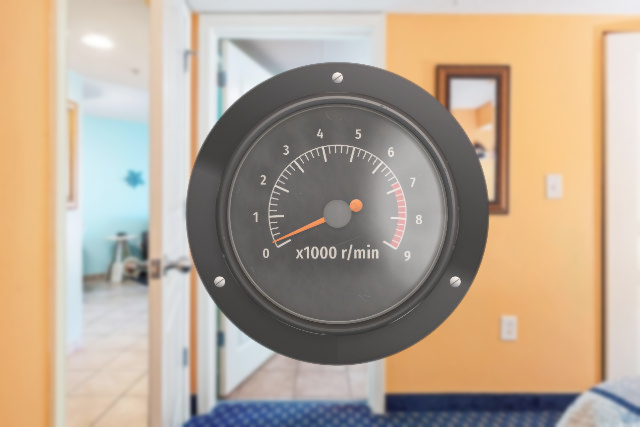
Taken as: 200 rpm
